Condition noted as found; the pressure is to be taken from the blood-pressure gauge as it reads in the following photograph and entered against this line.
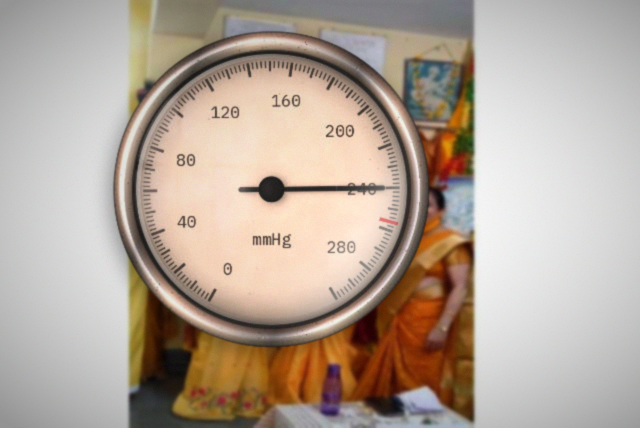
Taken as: 240 mmHg
